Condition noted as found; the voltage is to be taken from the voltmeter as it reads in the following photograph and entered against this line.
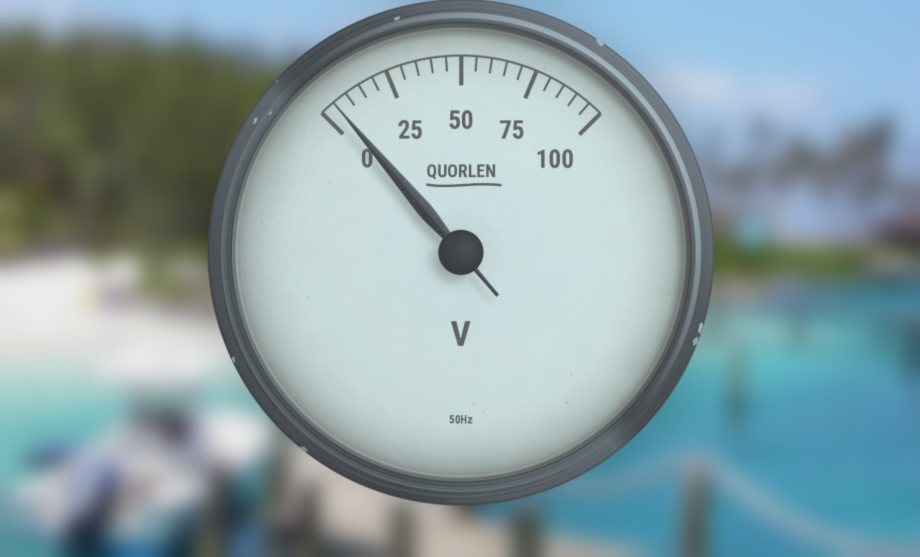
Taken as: 5 V
